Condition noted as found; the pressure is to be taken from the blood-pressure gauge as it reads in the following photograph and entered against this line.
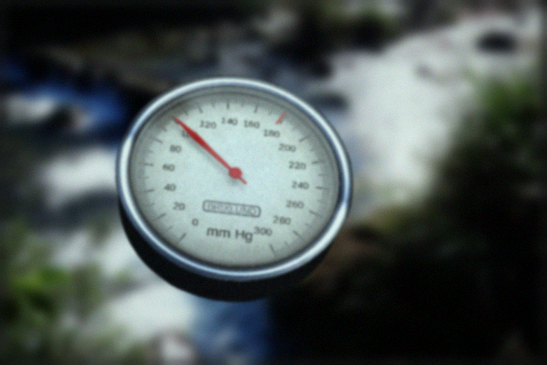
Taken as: 100 mmHg
